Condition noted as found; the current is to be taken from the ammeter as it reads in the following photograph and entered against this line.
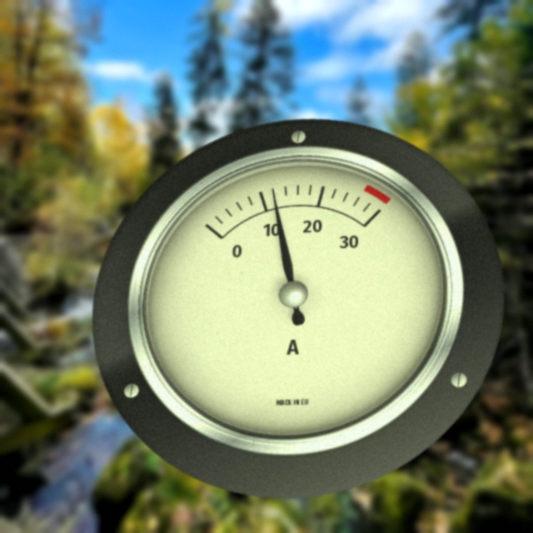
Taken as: 12 A
